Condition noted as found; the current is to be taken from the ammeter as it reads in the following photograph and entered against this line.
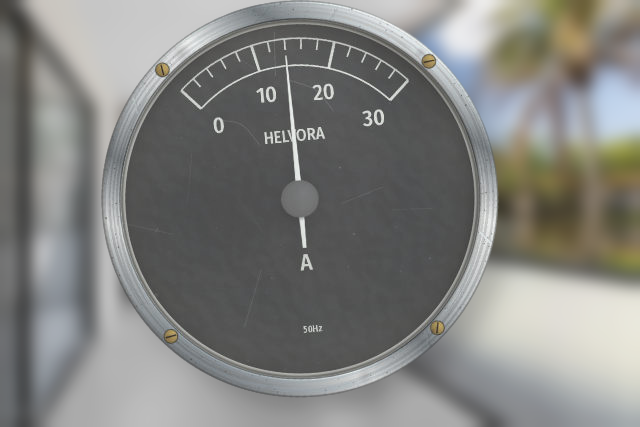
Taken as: 14 A
